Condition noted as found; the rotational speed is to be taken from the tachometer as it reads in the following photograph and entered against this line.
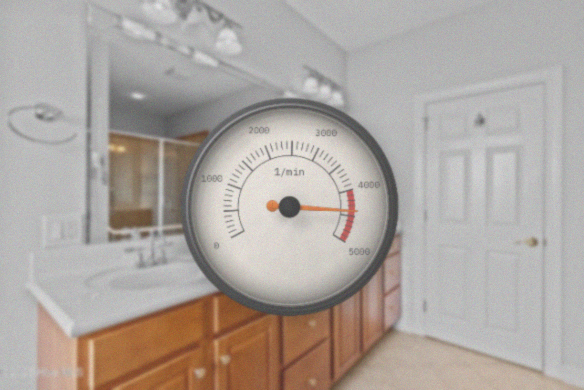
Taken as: 4400 rpm
